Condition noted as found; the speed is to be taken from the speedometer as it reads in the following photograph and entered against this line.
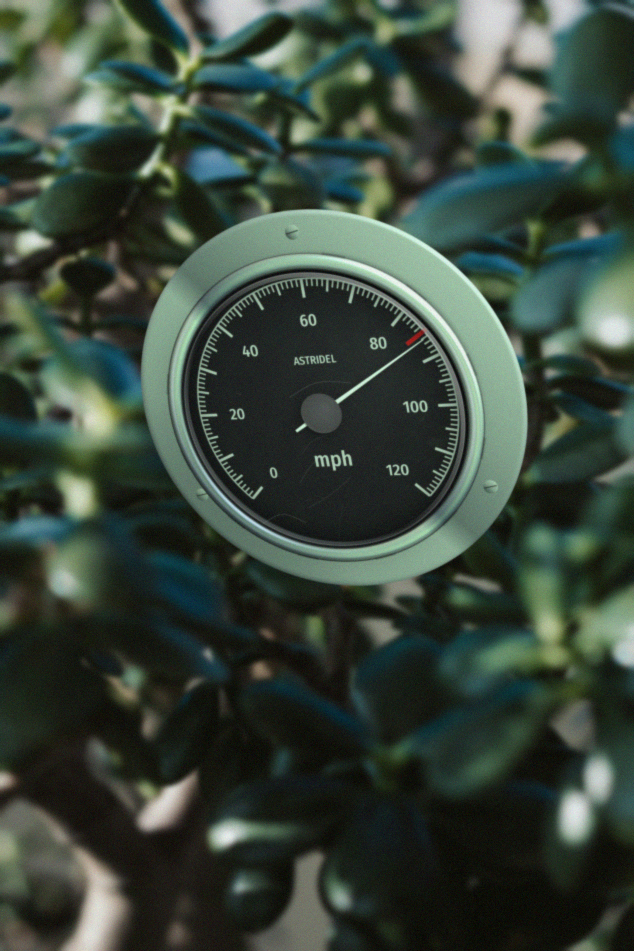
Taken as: 86 mph
